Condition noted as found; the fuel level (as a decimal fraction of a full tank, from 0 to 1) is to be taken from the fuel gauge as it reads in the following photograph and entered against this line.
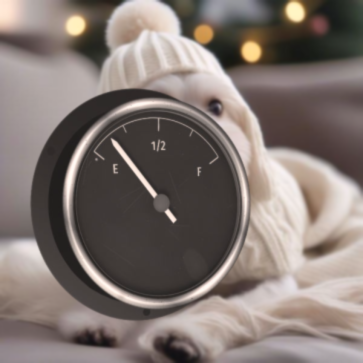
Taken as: 0.125
